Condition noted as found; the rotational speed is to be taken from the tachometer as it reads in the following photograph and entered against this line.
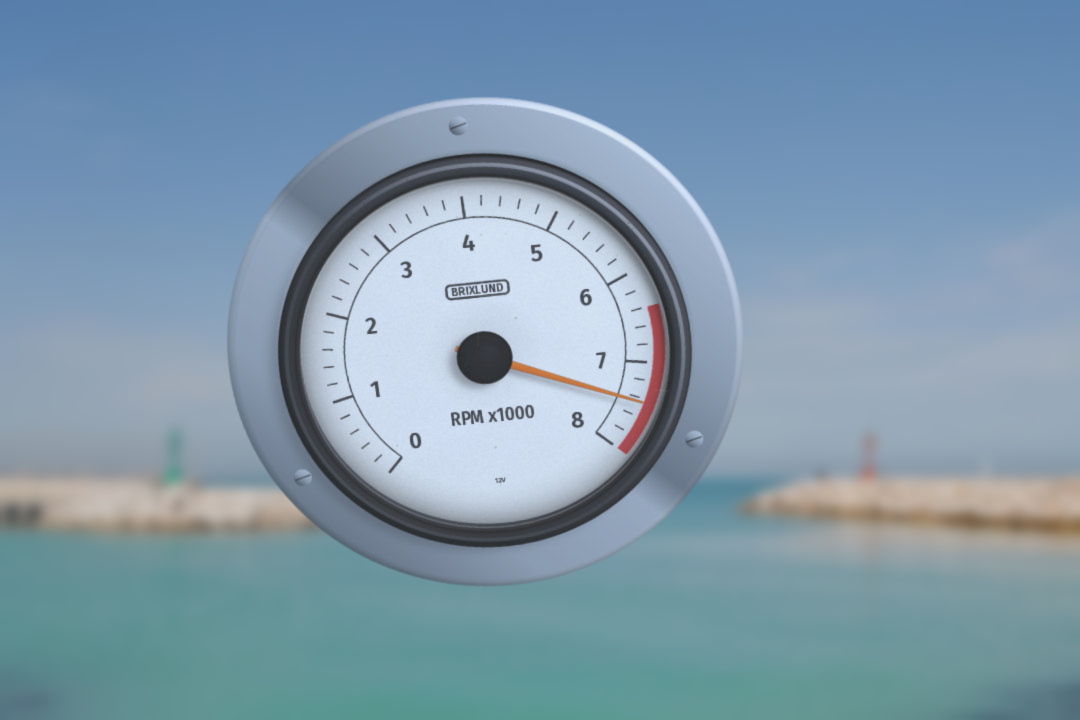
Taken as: 7400 rpm
